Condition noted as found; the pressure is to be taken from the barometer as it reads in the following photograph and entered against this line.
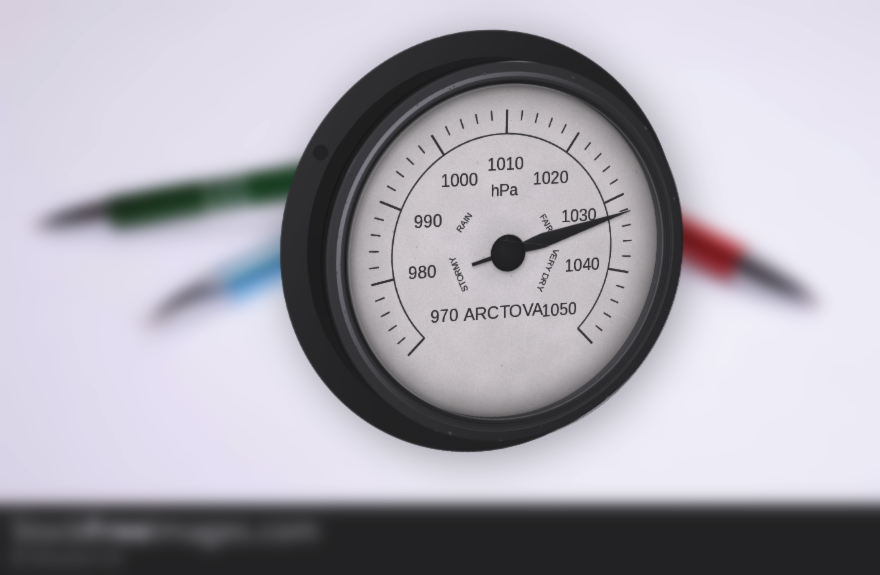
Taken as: 1032 hPa
